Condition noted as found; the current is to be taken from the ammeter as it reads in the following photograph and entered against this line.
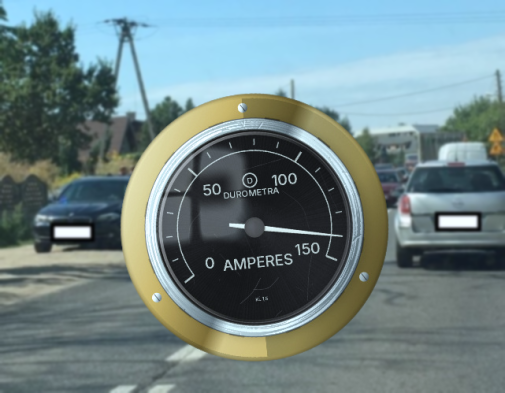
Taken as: 140 A
